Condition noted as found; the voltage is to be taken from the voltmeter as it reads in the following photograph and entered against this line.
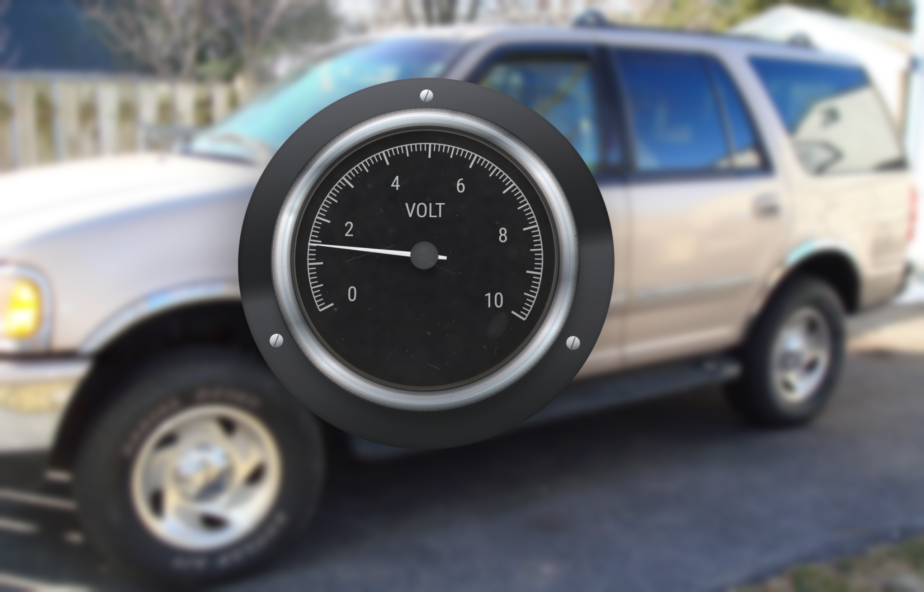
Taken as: 1.4 V
